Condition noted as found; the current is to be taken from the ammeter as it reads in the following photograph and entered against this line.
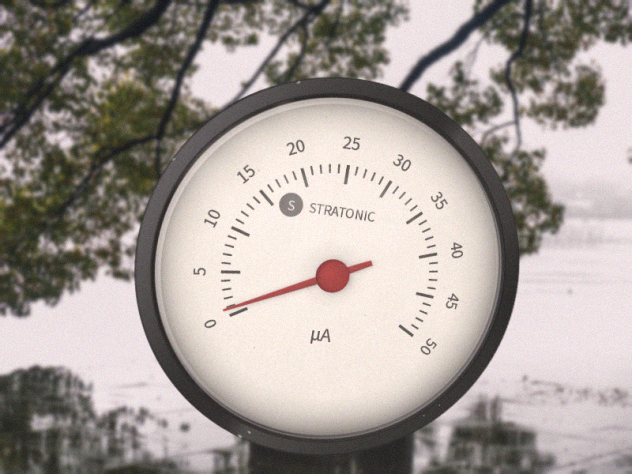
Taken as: 1 µA
